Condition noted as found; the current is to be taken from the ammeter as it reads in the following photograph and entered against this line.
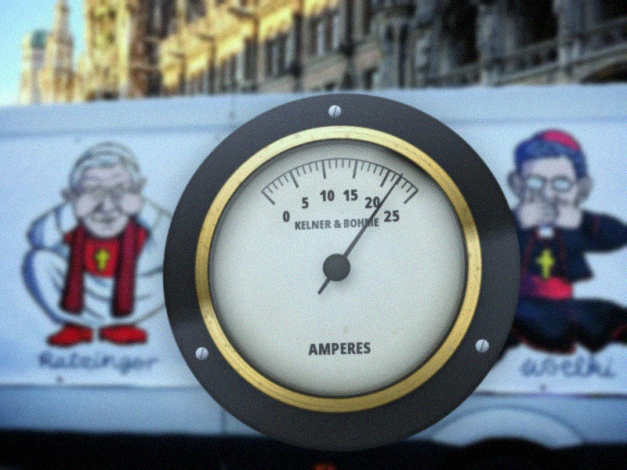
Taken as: 22 A
